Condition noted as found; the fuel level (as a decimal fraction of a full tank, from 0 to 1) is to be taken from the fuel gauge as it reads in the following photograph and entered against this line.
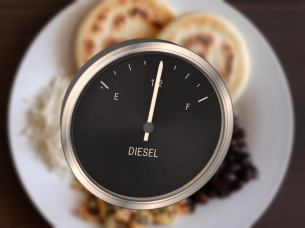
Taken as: 0.5
